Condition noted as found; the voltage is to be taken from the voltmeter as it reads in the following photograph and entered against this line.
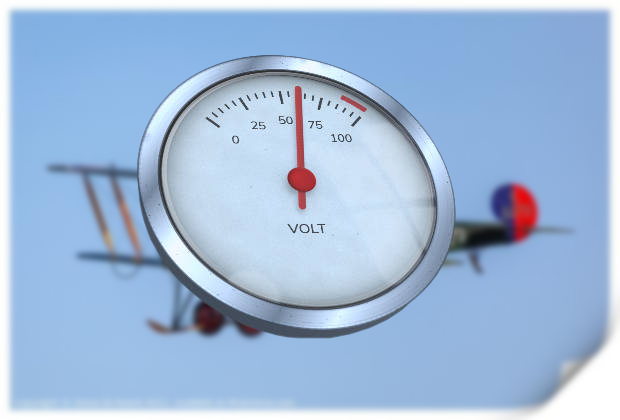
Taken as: 60 V
